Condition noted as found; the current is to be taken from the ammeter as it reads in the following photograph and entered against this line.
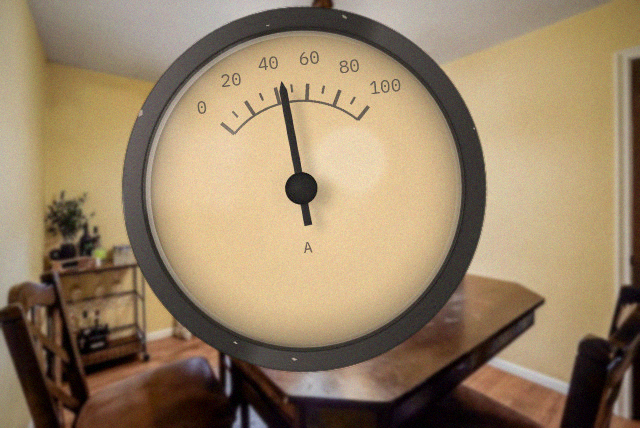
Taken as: 45 A
